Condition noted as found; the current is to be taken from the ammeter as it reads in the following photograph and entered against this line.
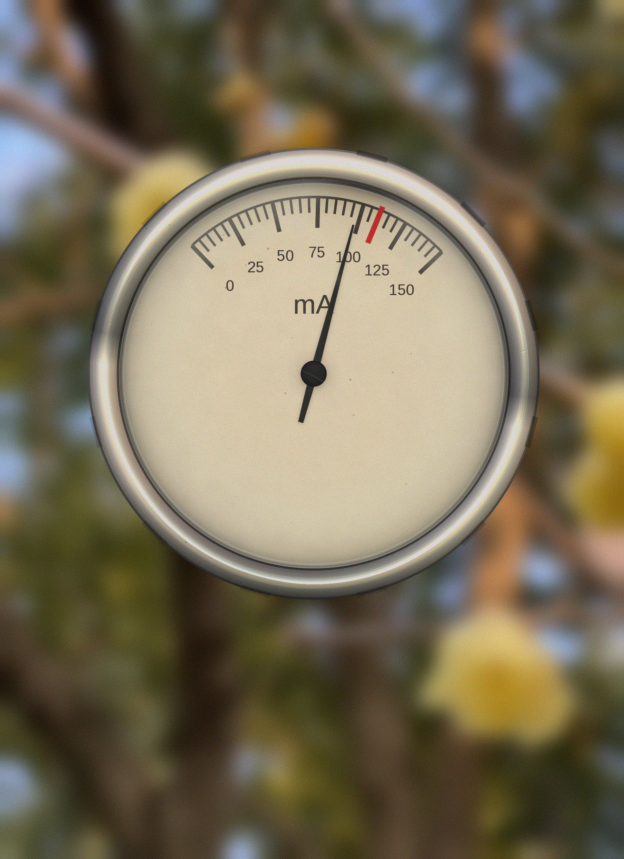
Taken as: 97.5 mA
